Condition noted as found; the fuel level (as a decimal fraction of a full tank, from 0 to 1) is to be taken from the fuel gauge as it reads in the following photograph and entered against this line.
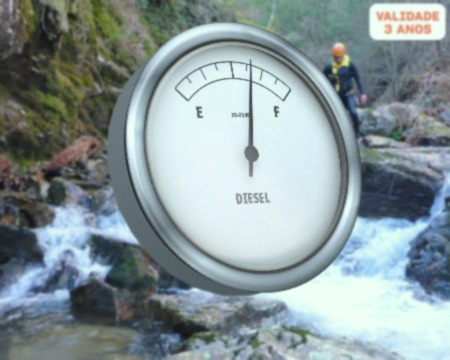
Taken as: 0.625
